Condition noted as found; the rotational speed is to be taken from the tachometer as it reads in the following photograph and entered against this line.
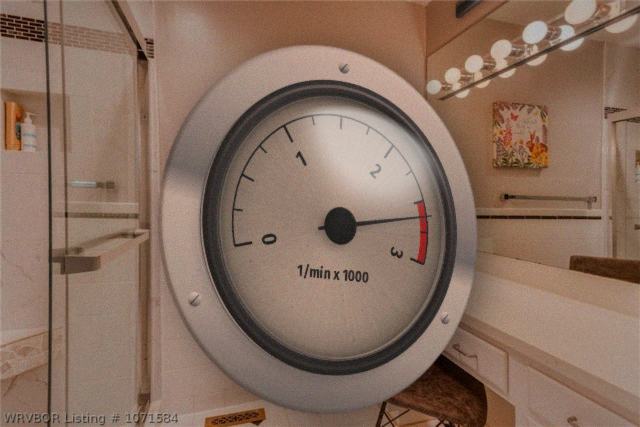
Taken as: 2625 rpm
